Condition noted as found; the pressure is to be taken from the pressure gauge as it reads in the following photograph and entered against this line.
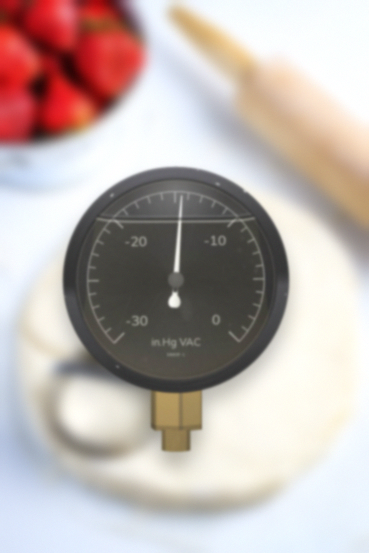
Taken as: -14.5 inHg
